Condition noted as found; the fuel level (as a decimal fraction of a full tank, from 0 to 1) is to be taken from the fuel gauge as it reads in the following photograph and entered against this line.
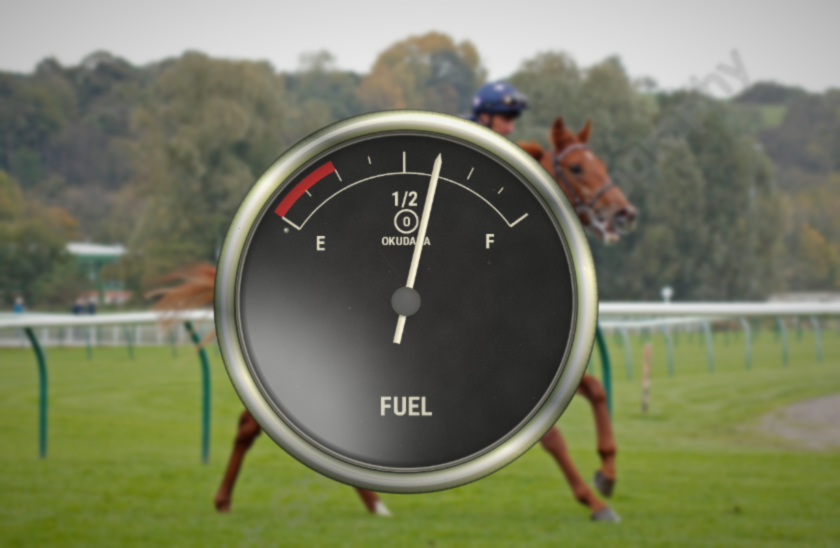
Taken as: 0.625
